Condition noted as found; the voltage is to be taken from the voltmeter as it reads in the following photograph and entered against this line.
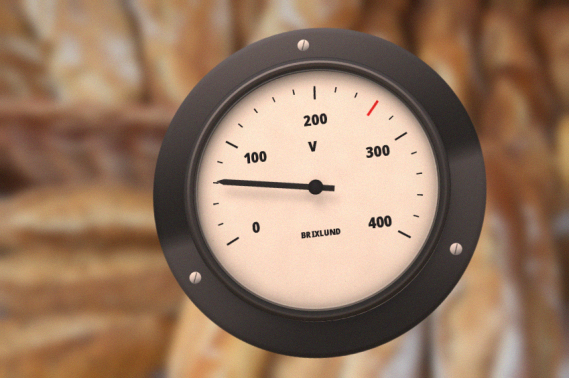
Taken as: 60 V
